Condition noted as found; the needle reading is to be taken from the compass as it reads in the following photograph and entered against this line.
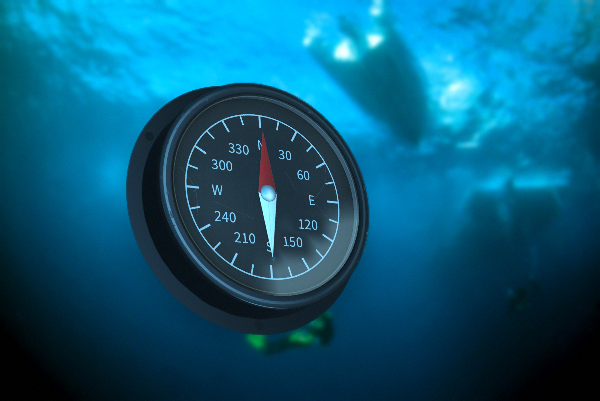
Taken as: 0 °
